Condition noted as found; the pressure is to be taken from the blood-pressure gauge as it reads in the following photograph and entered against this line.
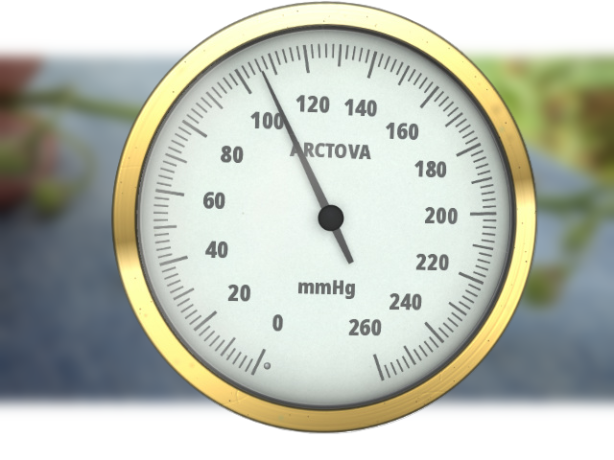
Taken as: 106 mmHg
